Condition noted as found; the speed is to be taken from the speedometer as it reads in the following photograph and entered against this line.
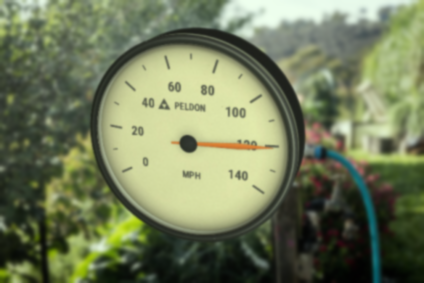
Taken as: 120 mph
